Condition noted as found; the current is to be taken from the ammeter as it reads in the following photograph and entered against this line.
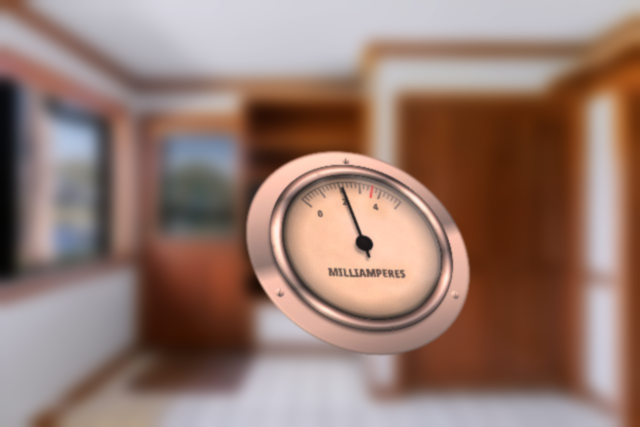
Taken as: 2 mA
